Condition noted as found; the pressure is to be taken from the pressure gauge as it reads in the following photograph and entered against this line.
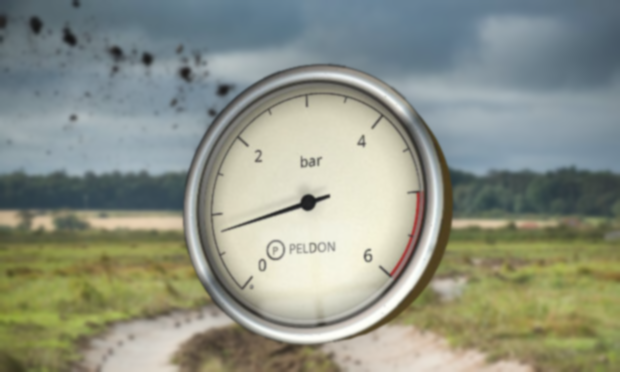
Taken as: 0.75 bar
